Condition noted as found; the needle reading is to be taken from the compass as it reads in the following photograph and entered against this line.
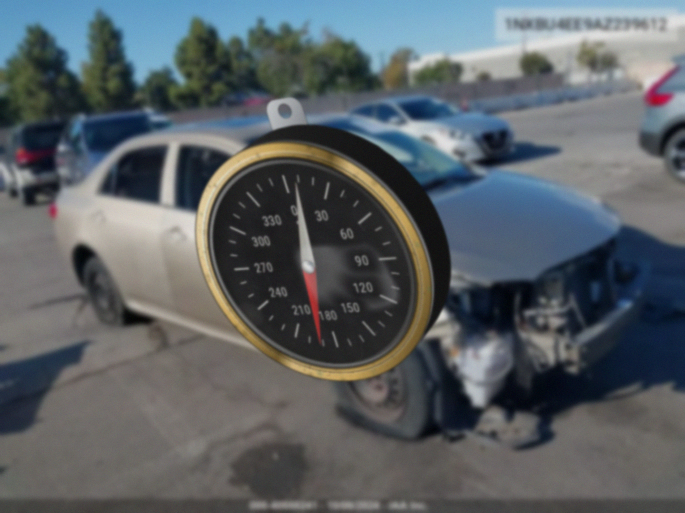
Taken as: 190 °
